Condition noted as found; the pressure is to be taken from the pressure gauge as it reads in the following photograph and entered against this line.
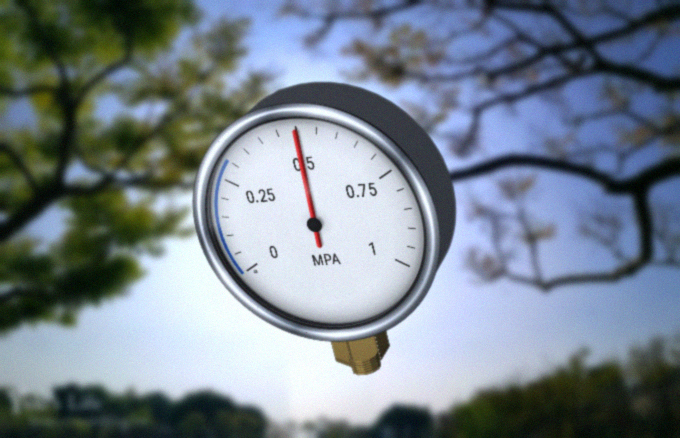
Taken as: 0.5 MPa
